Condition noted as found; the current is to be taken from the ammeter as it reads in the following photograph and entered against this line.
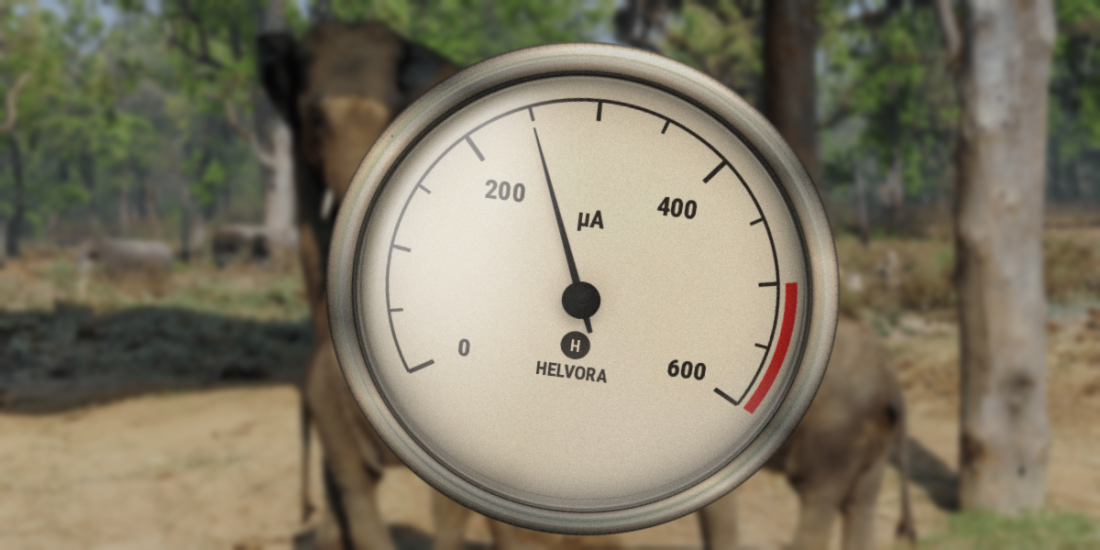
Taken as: 250 µA
